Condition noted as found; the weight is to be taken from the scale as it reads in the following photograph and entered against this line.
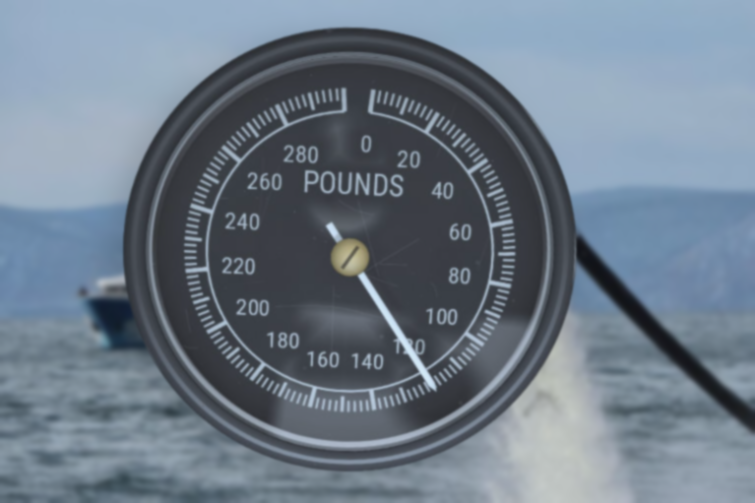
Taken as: 120 lb
